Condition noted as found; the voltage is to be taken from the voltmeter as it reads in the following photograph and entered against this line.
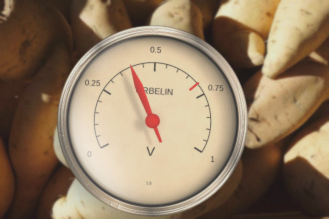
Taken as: 0.4 V
